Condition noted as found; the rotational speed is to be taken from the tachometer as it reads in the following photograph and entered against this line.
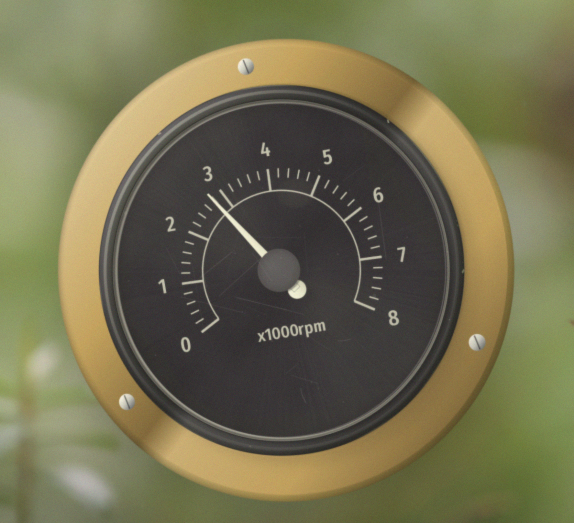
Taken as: 2800 rpm
